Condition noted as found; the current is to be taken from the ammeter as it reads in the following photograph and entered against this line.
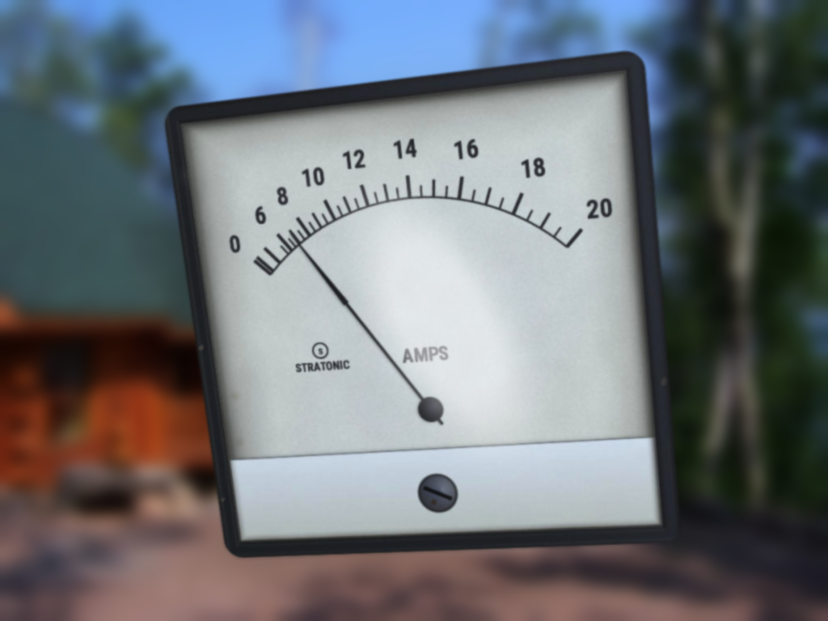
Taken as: 7 A
